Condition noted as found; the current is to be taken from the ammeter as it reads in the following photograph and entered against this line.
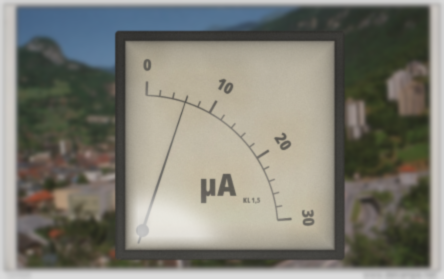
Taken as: 6 µA
